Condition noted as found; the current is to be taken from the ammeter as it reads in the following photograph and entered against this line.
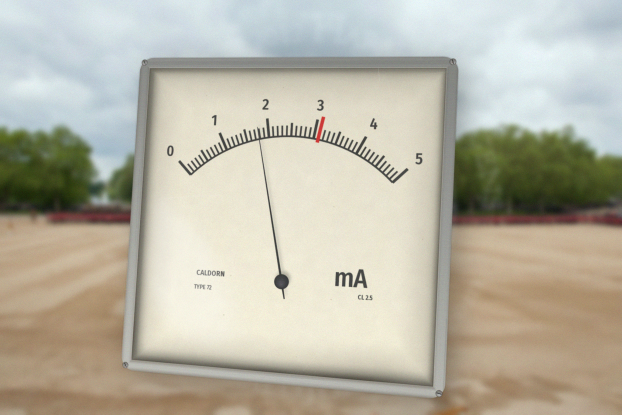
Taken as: 1.8 mA
